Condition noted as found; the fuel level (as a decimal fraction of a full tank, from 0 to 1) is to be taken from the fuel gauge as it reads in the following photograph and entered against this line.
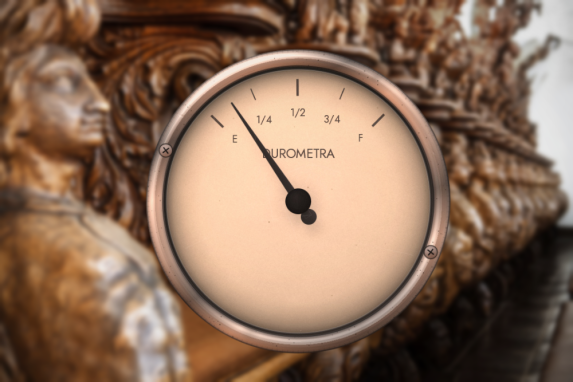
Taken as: 0.125
